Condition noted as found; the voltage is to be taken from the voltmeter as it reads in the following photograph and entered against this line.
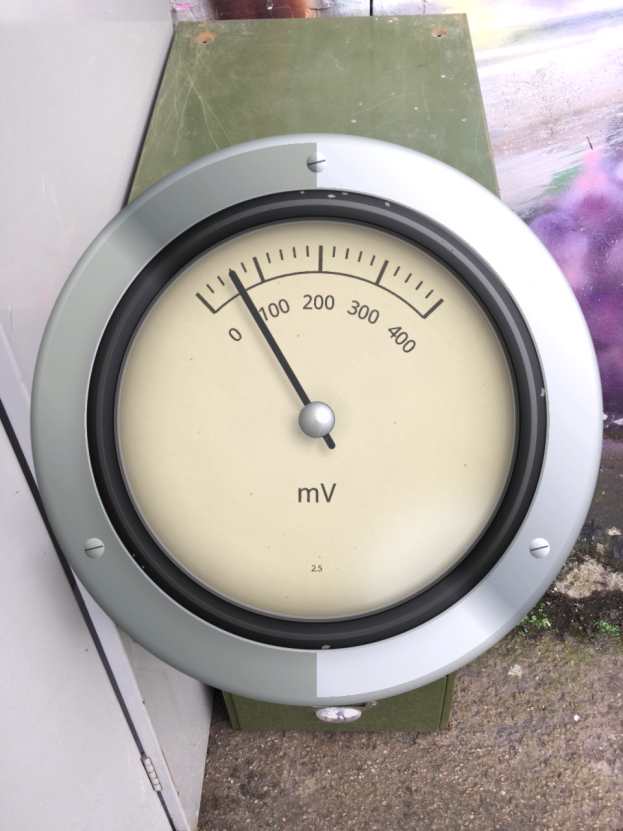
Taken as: 60 mV
